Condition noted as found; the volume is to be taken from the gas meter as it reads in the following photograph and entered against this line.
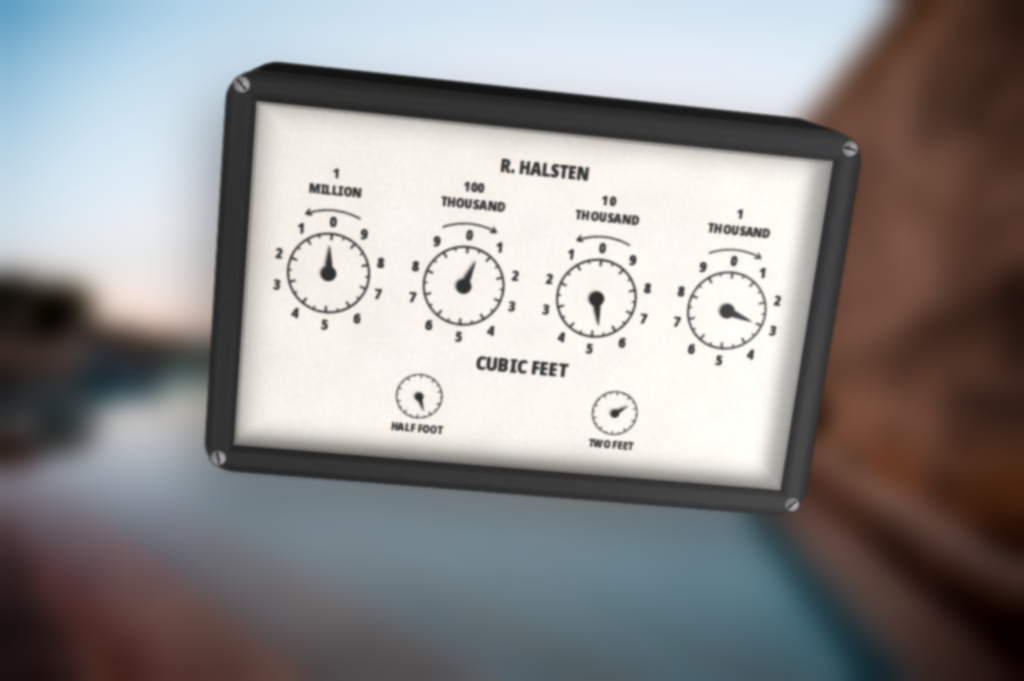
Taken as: 5300 ft³
